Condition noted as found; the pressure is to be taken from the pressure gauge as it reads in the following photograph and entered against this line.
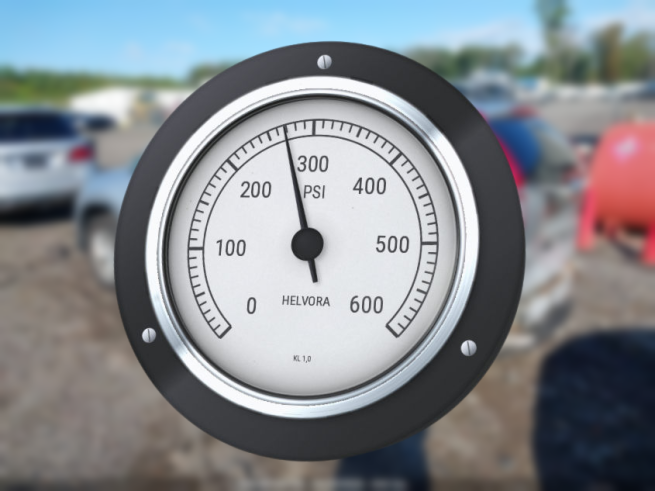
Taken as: 270 psi
